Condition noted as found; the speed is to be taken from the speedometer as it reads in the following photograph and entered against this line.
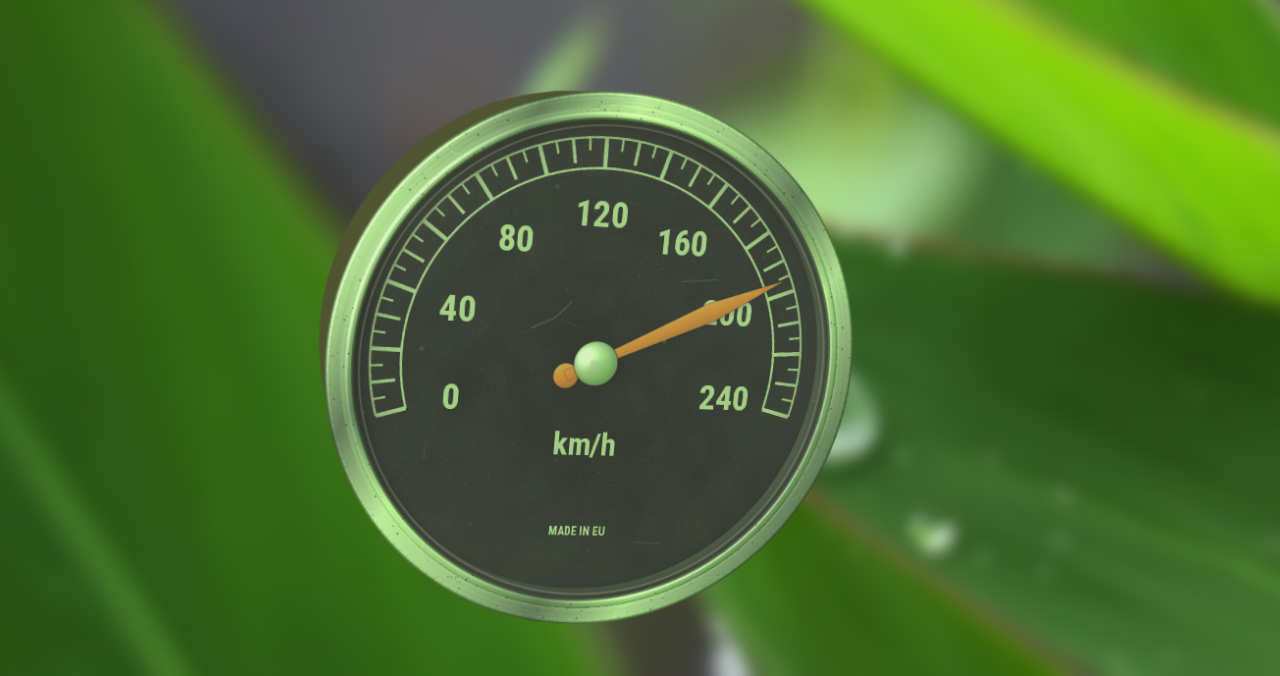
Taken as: 195 km/h
